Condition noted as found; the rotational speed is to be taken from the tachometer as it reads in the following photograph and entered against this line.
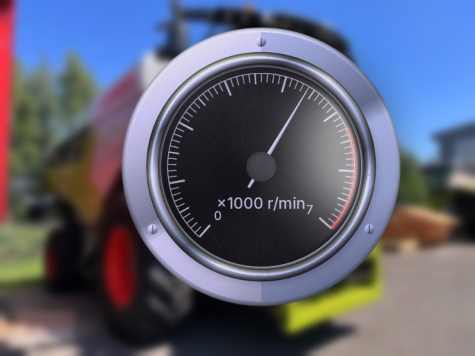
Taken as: 4400 rpm
